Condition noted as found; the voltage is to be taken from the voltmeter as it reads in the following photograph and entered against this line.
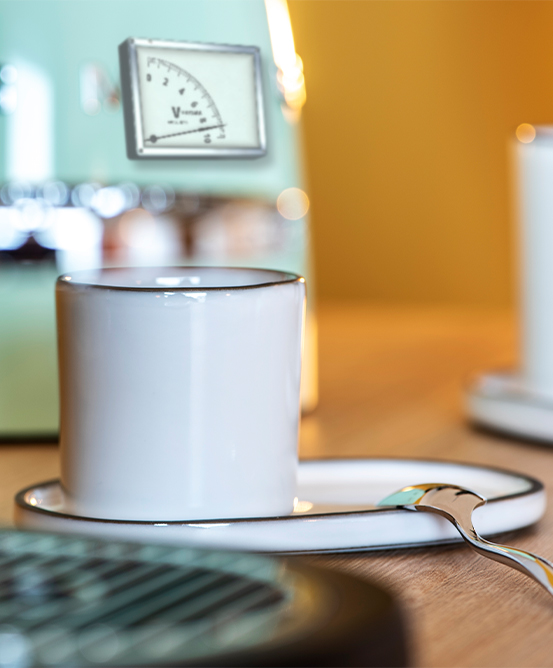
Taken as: 9 V
